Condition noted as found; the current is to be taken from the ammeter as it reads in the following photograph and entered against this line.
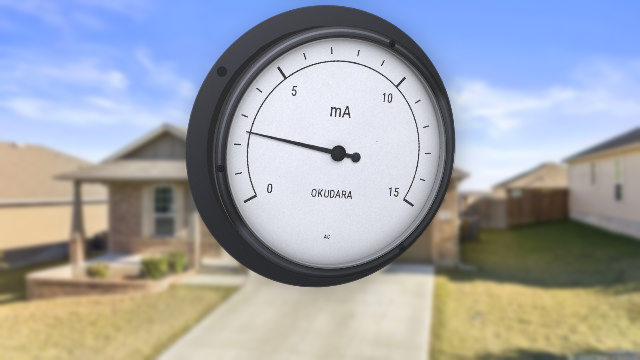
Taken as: 2.5 mA
